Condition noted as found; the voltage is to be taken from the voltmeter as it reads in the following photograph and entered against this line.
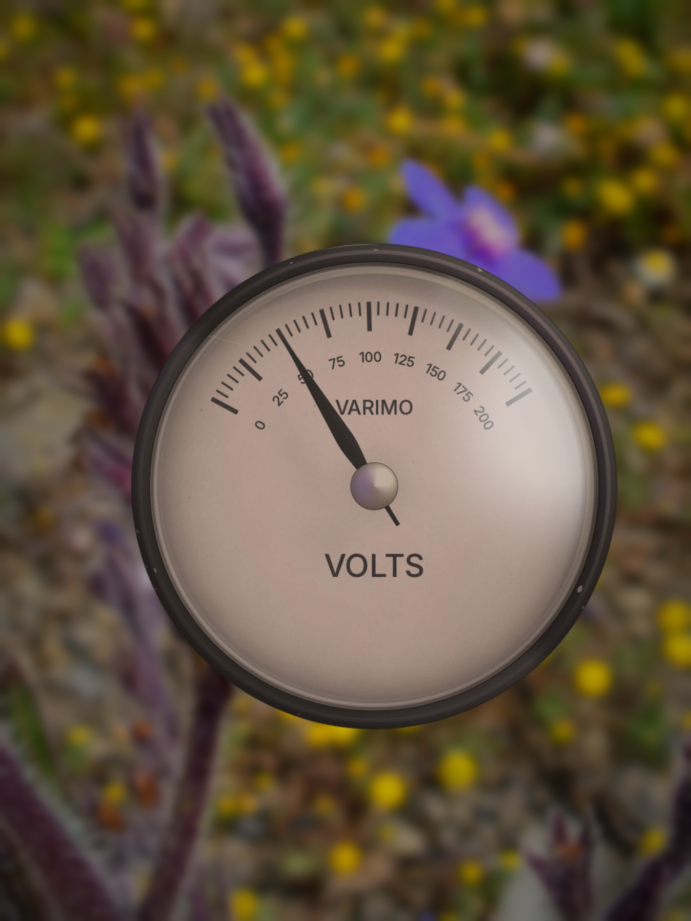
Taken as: 50 V
